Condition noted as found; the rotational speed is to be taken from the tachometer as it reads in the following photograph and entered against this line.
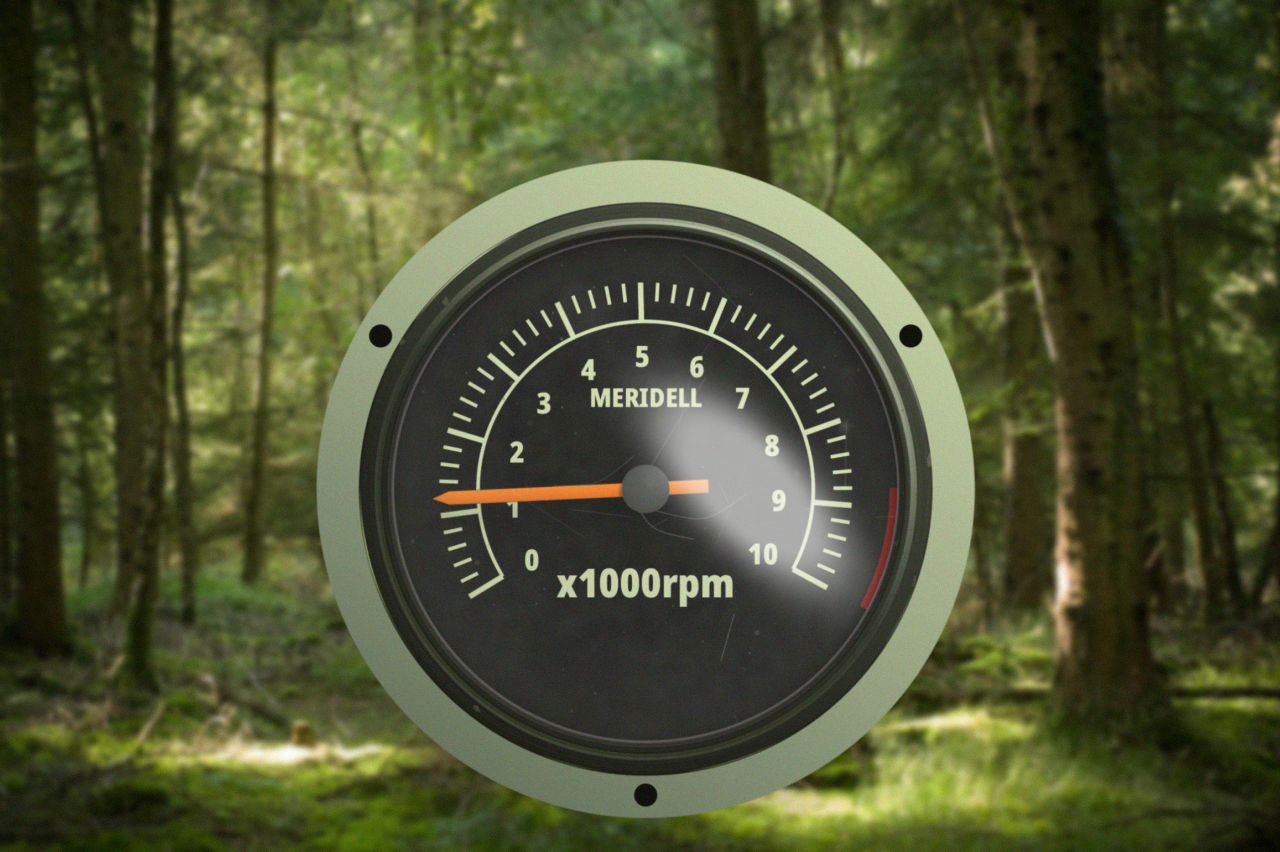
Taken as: 1200 rpm
